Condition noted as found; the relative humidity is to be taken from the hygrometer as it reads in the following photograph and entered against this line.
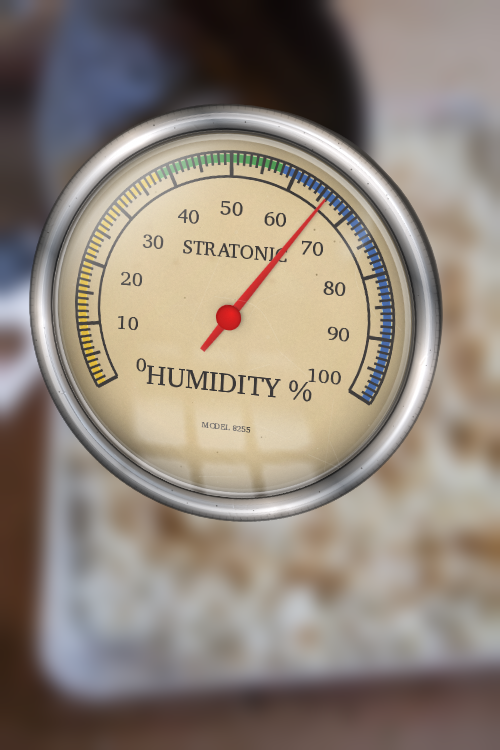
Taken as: 66 %
